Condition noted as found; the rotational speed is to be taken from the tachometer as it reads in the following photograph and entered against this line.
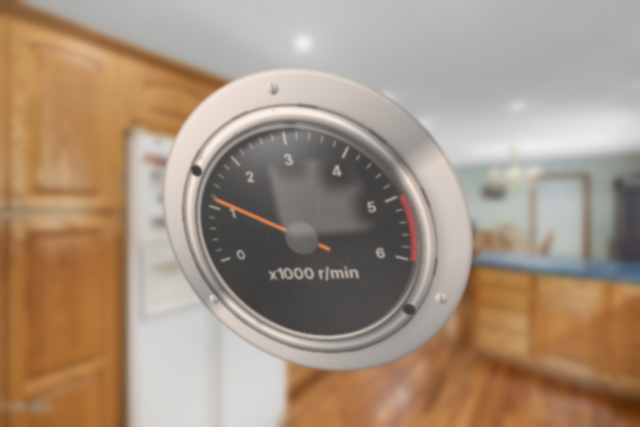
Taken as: 1200 rpm
